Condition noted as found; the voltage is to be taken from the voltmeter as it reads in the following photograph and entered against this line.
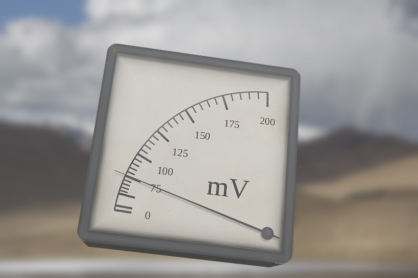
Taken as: 75 mV
